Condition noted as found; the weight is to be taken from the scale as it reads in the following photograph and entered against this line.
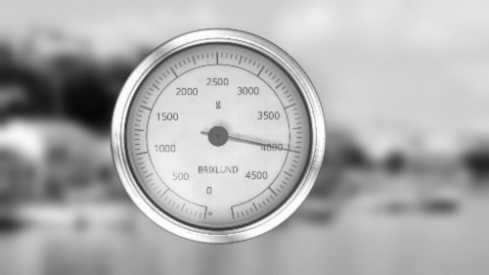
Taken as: 4000 g
